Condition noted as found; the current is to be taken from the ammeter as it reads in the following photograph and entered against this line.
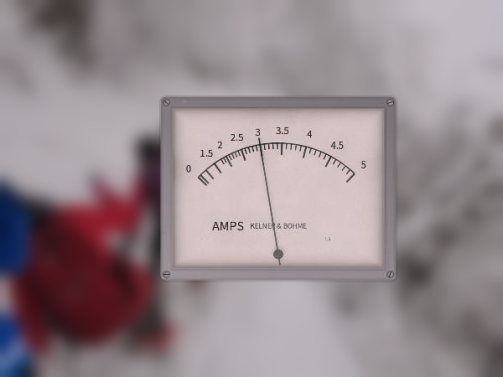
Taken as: 3 A
